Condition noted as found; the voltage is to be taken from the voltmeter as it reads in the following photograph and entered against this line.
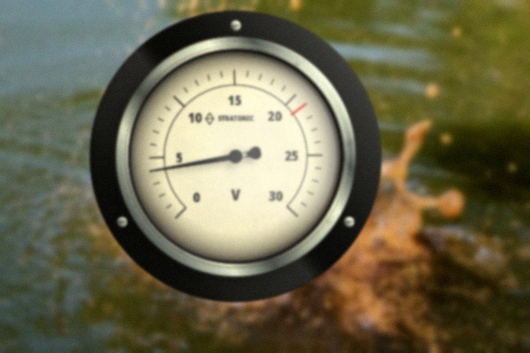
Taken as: 4 V
